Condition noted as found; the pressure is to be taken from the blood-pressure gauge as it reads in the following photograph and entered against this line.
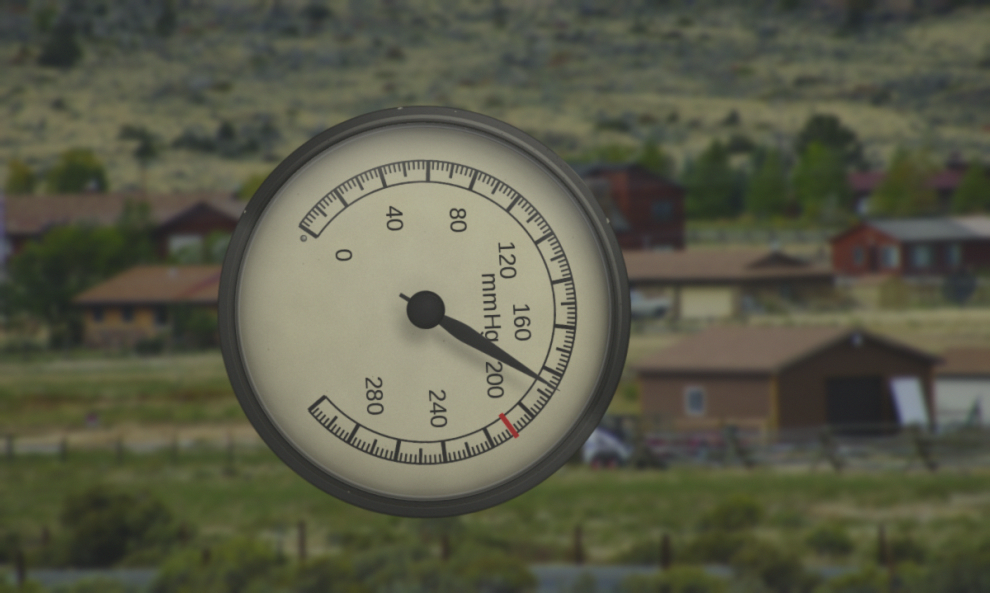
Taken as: 186 mmHg
